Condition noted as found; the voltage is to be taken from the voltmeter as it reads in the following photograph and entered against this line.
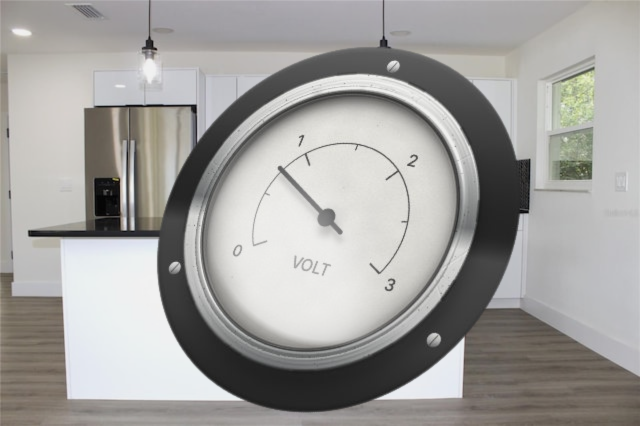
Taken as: 0.75 V
